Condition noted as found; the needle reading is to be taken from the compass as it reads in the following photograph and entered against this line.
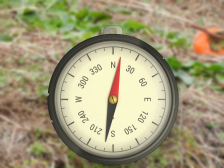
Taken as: 10 °
